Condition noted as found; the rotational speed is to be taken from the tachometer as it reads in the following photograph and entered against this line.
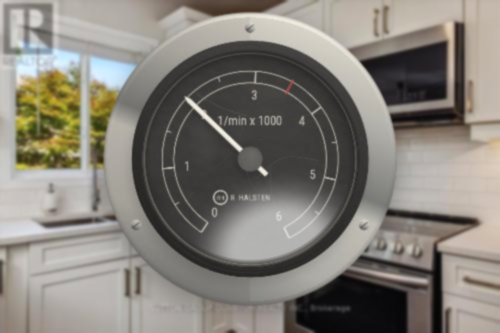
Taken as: 2000 rpm
